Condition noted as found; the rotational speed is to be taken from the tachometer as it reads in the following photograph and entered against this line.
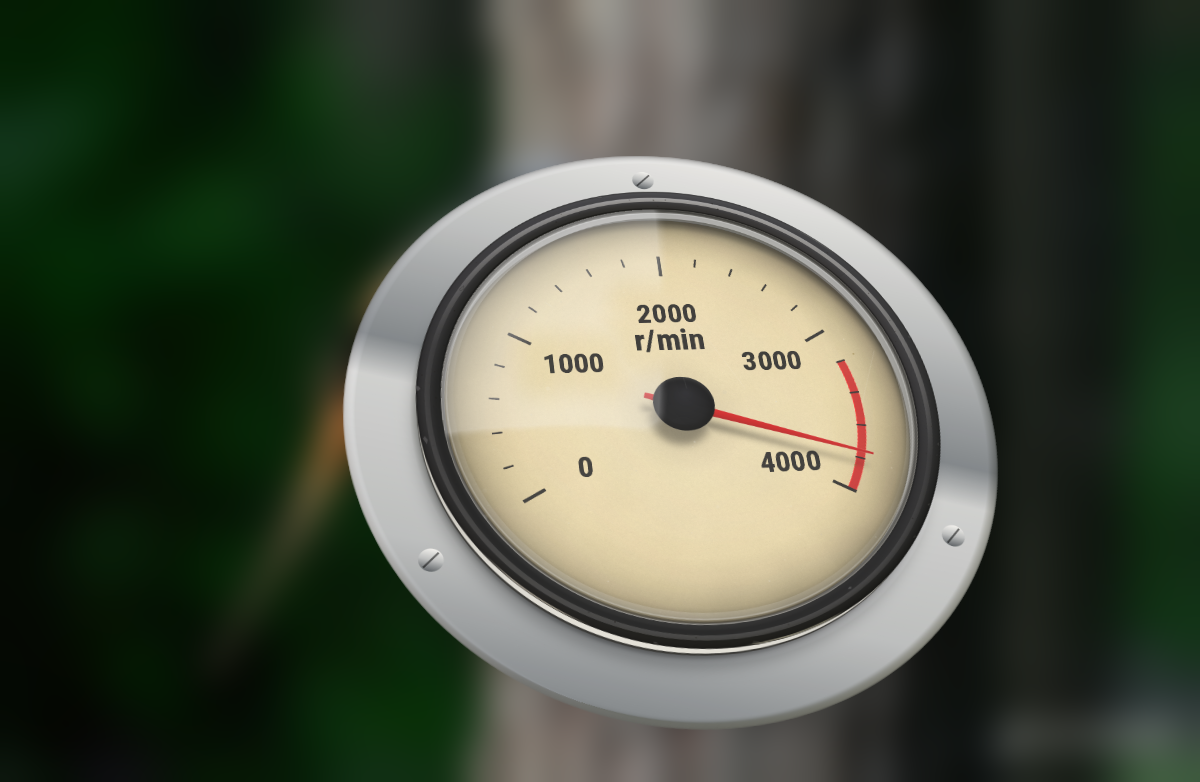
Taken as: 3800 rpm
